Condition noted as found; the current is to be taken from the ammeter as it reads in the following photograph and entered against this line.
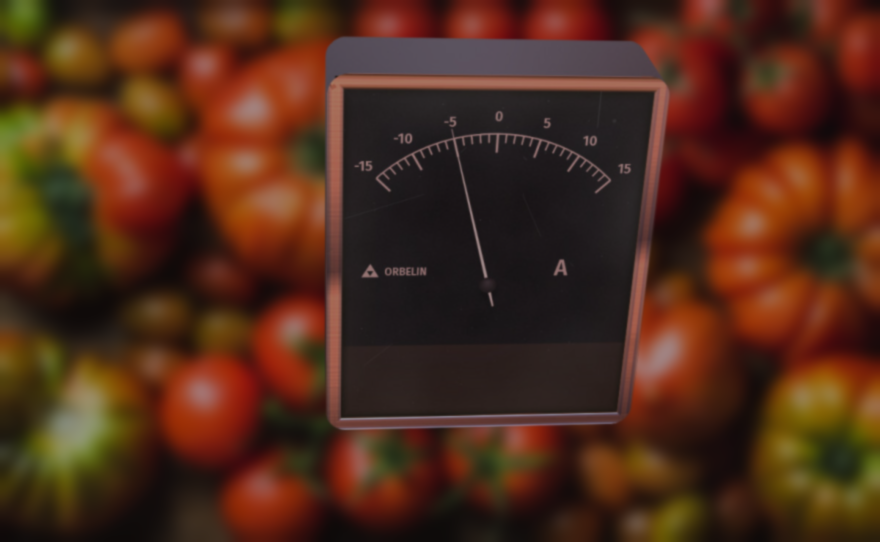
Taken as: -5 A
